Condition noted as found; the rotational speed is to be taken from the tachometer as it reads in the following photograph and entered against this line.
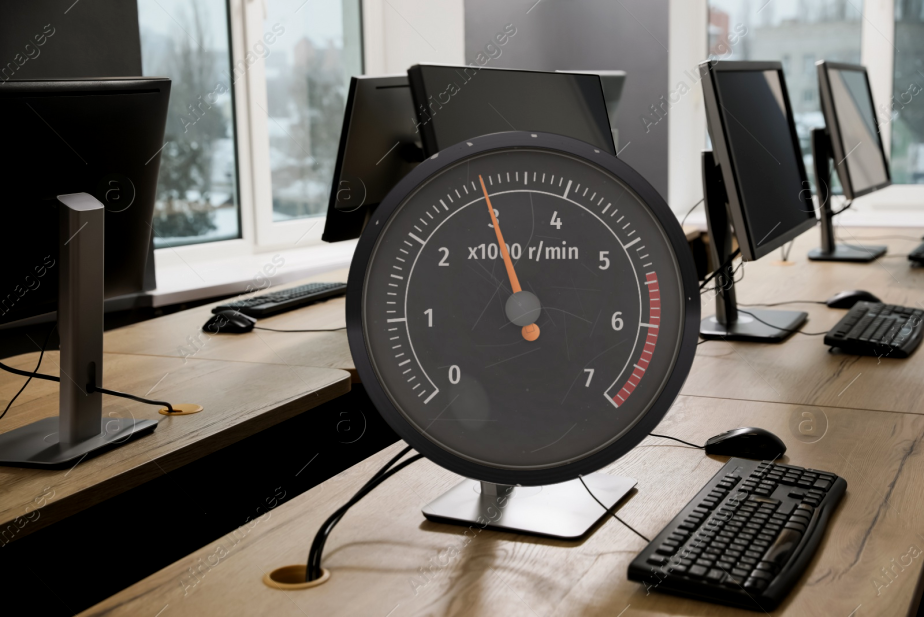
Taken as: 3000 rpm
